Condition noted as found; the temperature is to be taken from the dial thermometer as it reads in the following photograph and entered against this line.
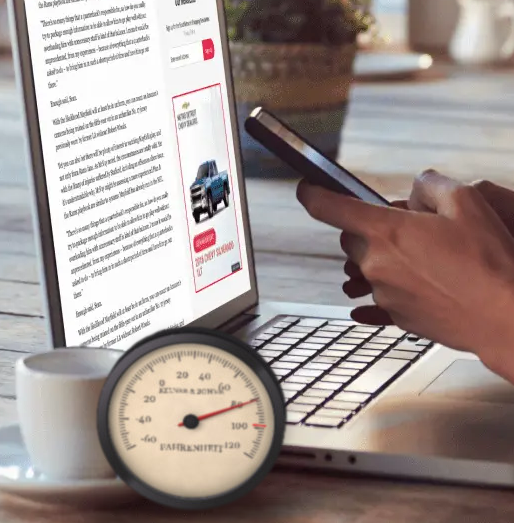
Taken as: 80 °F
